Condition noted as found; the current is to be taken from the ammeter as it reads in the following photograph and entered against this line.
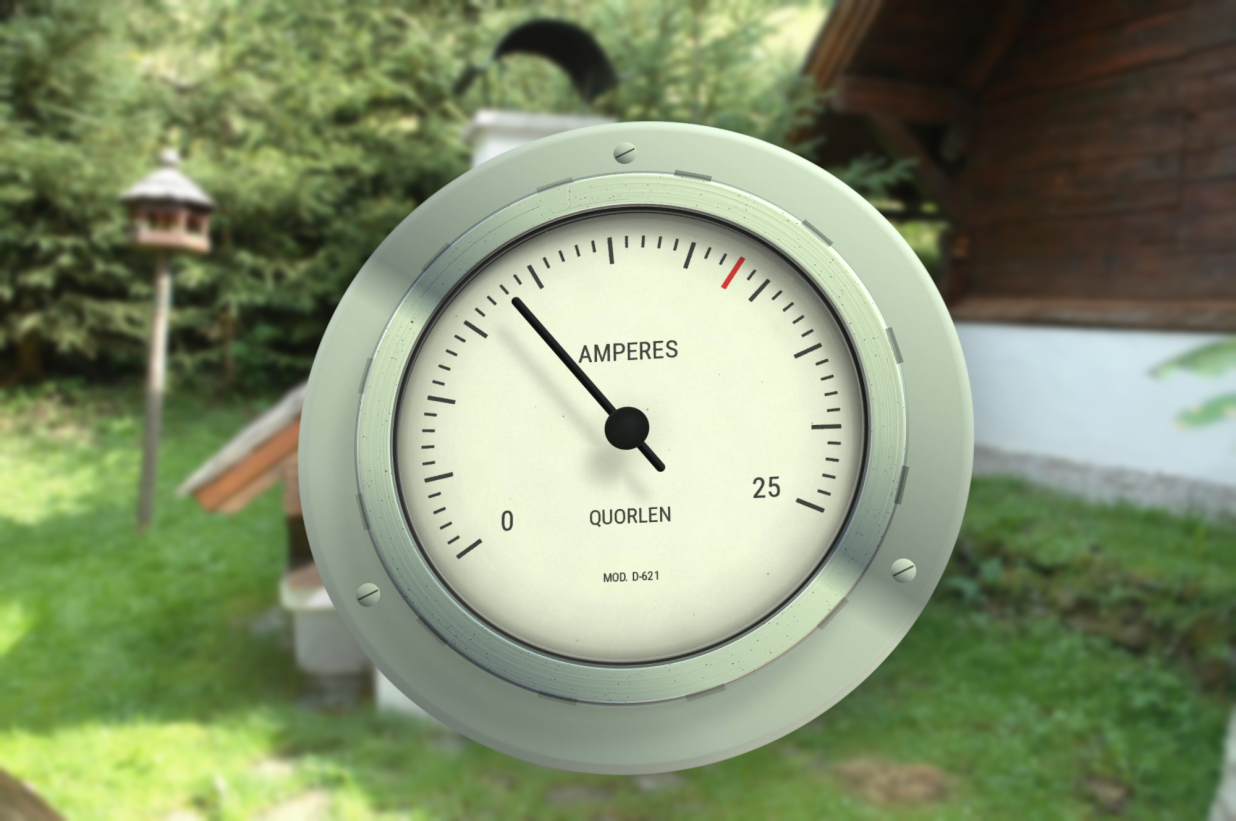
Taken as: 9 A
